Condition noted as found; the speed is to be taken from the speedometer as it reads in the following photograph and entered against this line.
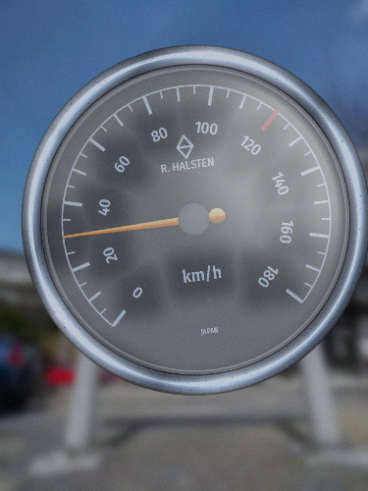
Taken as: 30 km/h
